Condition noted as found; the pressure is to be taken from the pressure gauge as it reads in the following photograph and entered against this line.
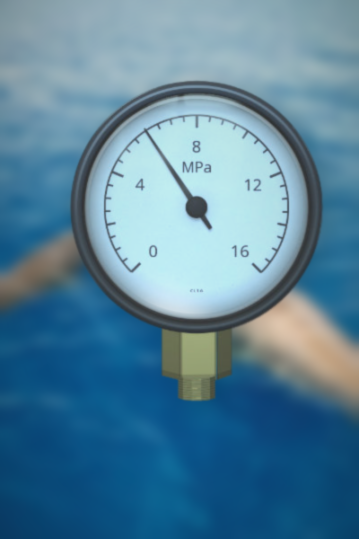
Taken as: 6 MPa
